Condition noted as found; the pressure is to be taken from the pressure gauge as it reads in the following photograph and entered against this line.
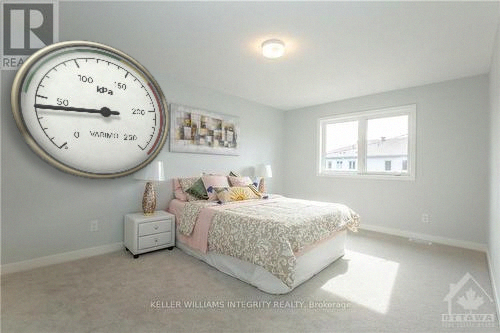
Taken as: 40 kPa
